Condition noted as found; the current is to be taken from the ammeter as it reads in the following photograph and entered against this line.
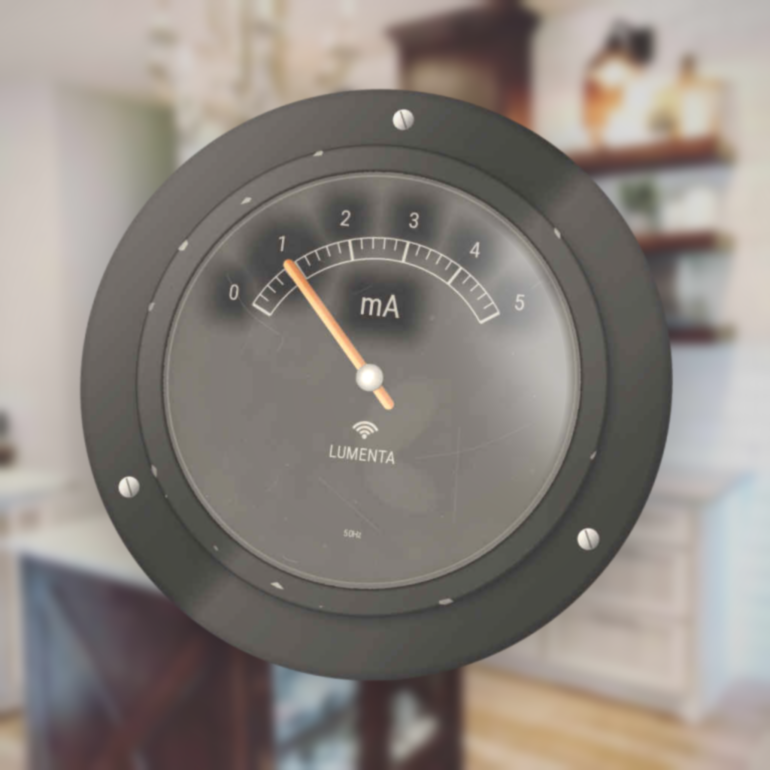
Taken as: 0.9 mA
